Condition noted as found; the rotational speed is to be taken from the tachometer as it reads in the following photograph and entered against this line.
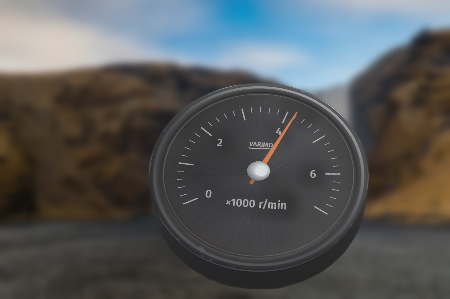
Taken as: 4200 rpm
